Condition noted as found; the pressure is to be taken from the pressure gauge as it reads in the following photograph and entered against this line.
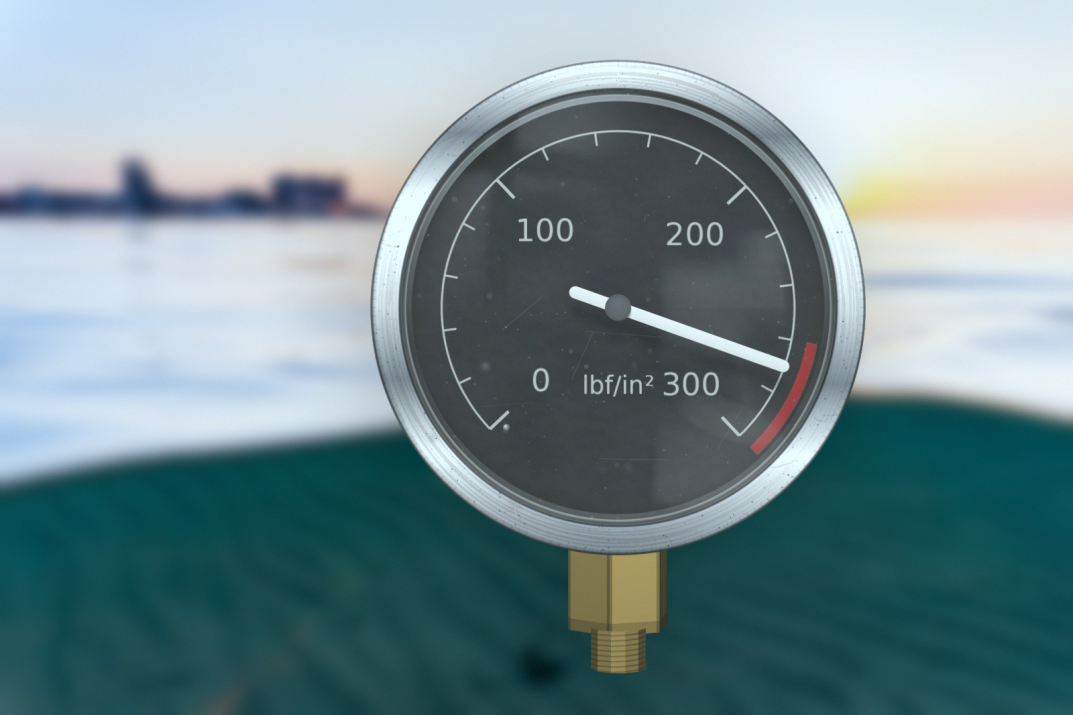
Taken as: 270 psi
